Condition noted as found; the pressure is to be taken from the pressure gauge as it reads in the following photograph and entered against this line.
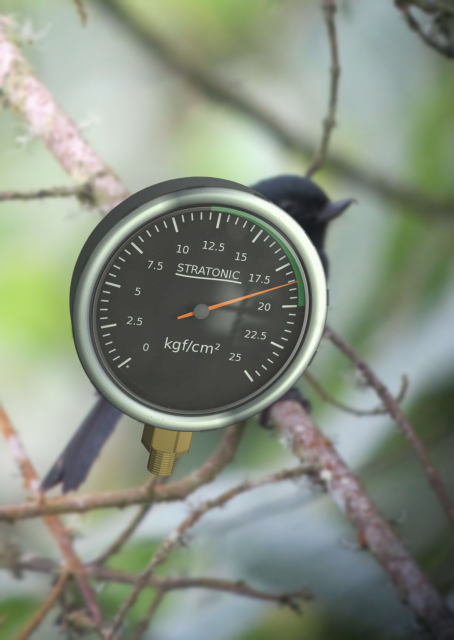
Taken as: 18.5 kg/cm²
